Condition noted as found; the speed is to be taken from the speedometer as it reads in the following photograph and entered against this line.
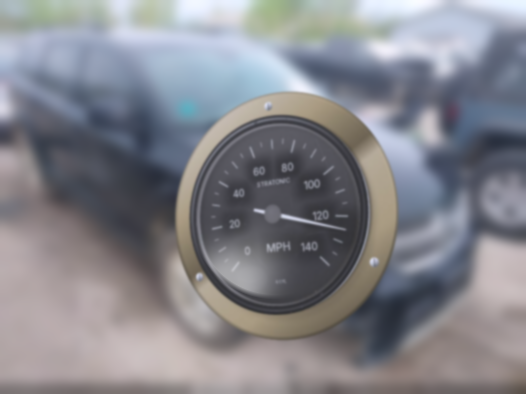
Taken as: 125 mph
